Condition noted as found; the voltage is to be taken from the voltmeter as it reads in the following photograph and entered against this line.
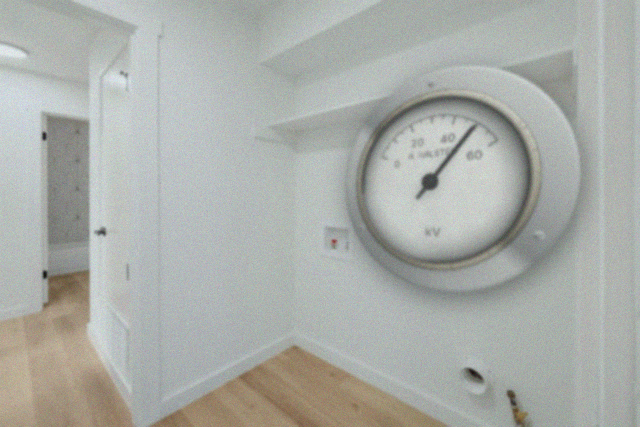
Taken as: 50 kV
